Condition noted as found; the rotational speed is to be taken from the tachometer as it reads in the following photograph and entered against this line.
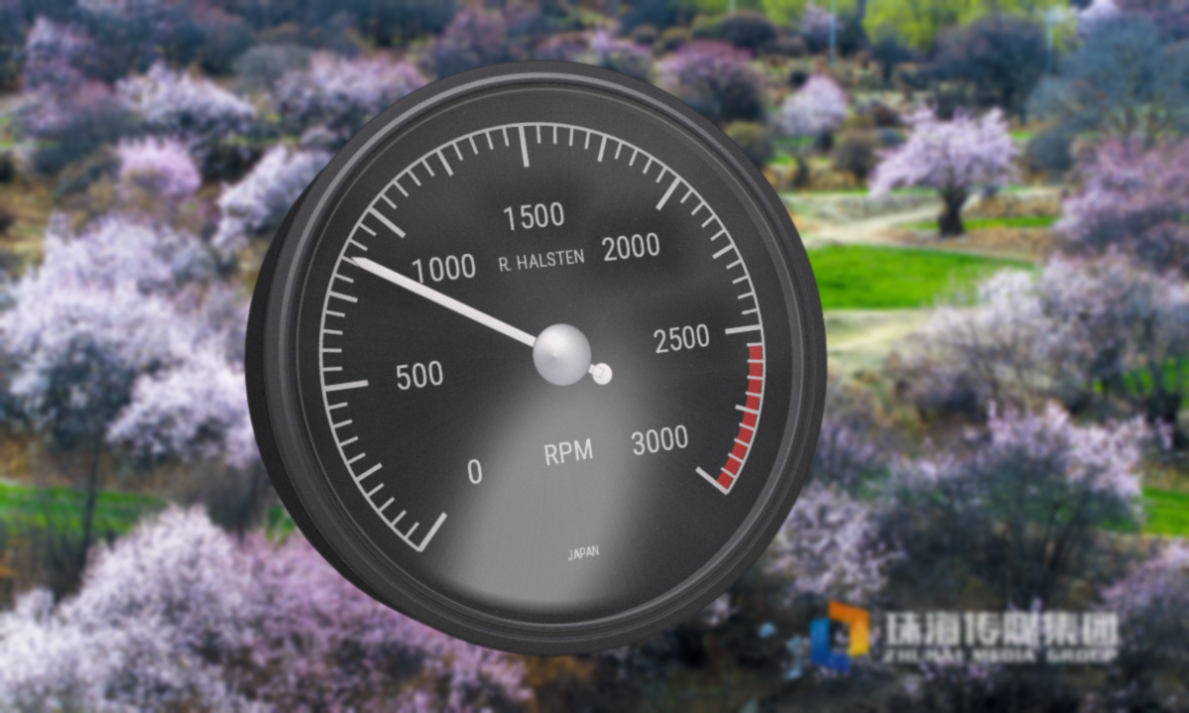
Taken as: 850 rpm
